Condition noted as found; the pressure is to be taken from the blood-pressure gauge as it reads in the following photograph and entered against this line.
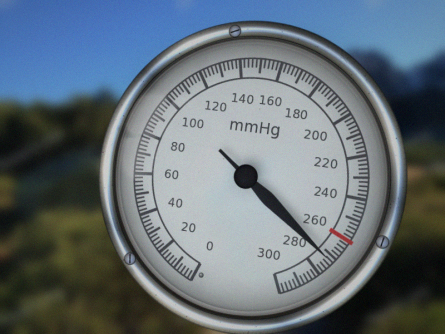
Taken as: 272 mmHg
